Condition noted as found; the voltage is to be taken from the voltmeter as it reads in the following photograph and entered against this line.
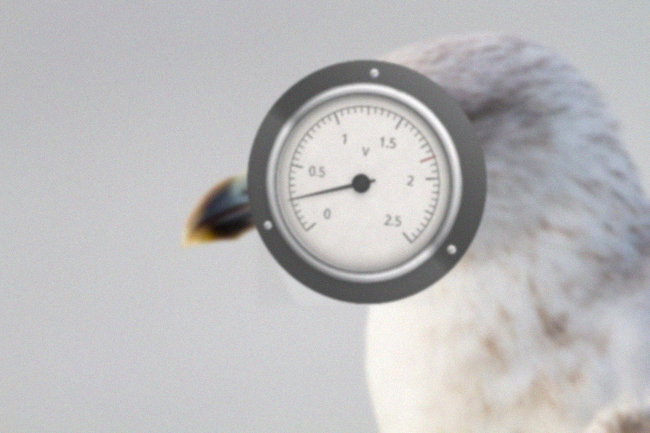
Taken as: 0.25 V
